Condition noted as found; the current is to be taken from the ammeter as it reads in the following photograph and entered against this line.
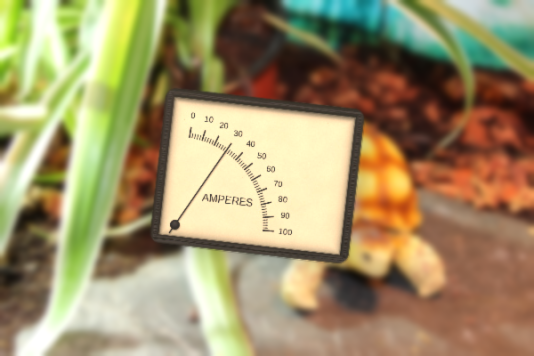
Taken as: 30 A
